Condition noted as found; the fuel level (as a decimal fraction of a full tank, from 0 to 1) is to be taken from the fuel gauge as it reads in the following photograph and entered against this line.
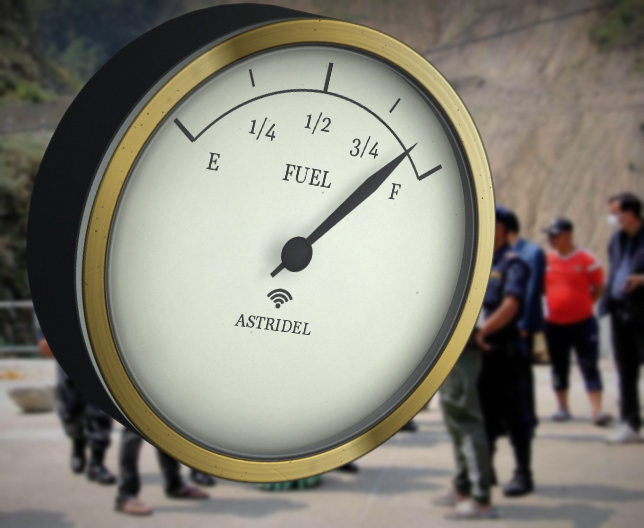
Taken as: 0.875
